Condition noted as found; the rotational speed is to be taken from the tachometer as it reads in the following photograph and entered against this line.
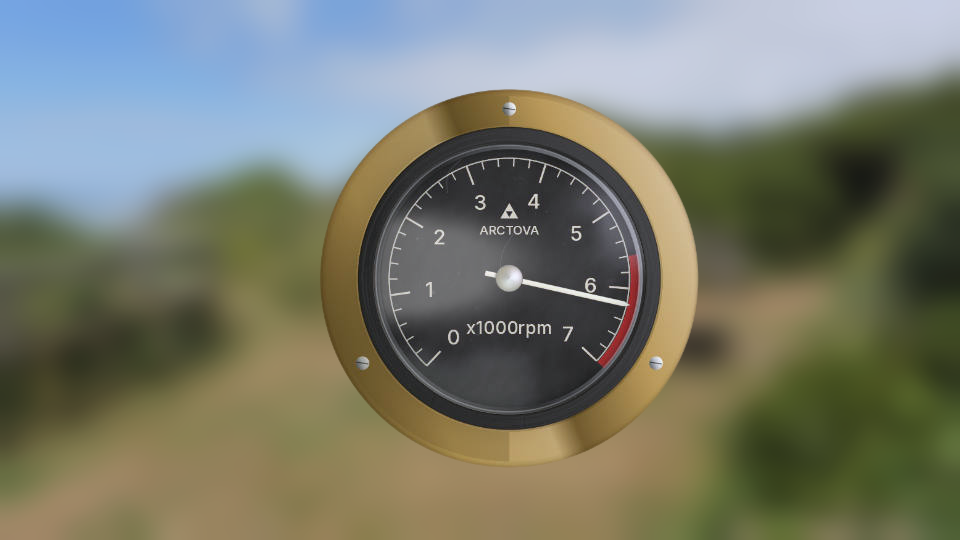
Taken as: 6200 rpm
